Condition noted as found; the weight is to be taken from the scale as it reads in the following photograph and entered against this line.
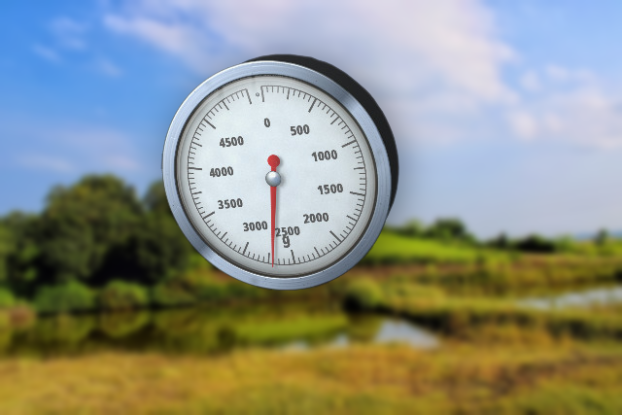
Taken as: 2700 g
